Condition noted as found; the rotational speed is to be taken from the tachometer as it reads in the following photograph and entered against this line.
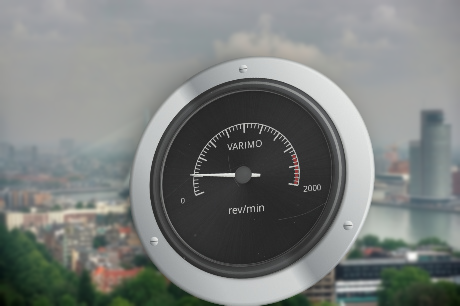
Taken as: 200 rpm
